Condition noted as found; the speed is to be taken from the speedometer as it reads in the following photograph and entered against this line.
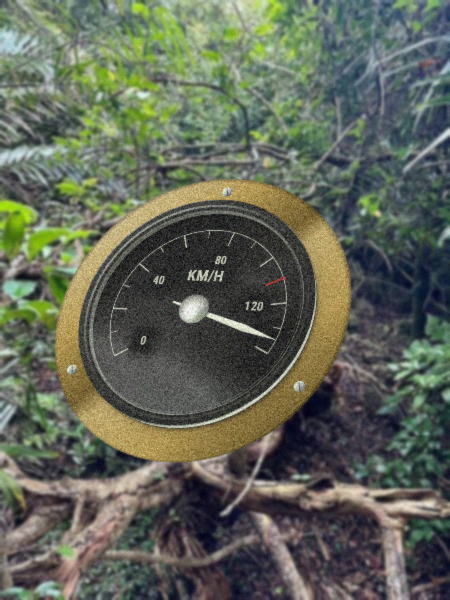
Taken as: 135 km/h
